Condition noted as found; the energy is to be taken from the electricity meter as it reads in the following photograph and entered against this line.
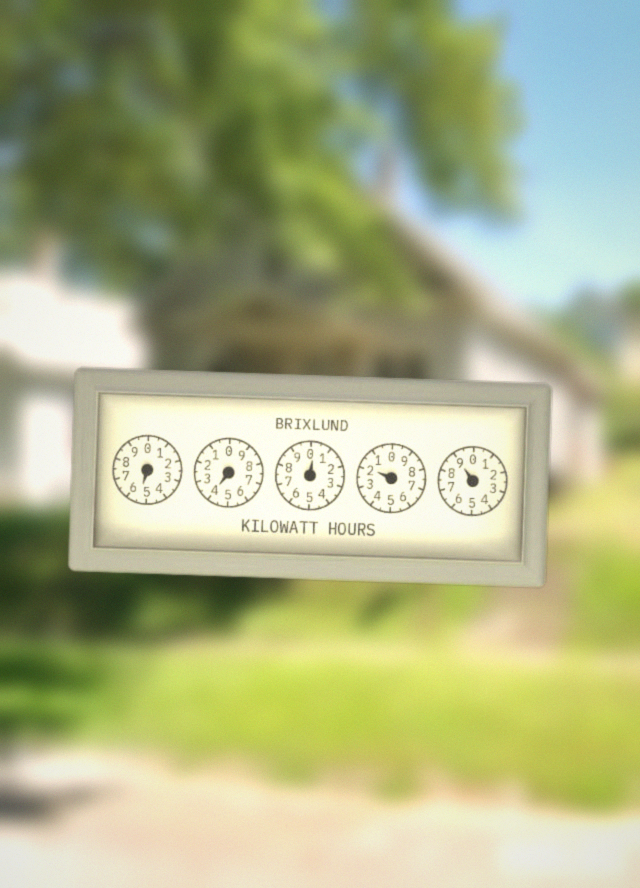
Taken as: 54019 kWh
